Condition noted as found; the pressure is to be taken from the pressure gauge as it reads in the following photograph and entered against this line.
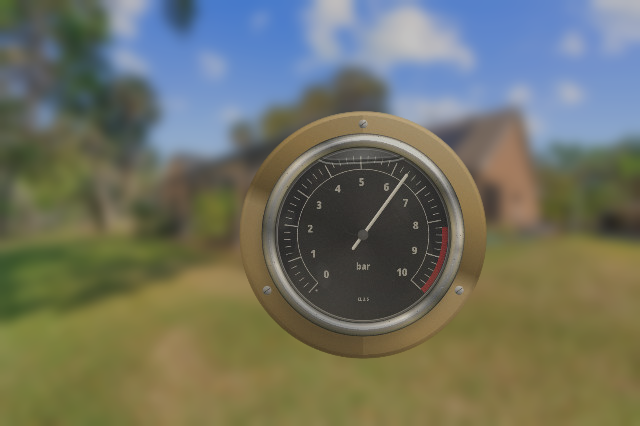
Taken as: 6.4 bar
